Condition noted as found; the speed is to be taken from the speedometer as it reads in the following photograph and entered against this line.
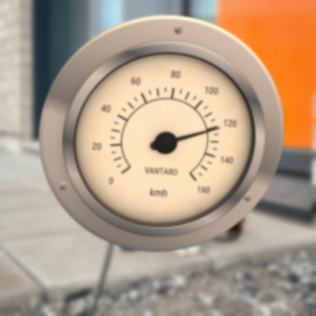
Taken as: 120 km/h
